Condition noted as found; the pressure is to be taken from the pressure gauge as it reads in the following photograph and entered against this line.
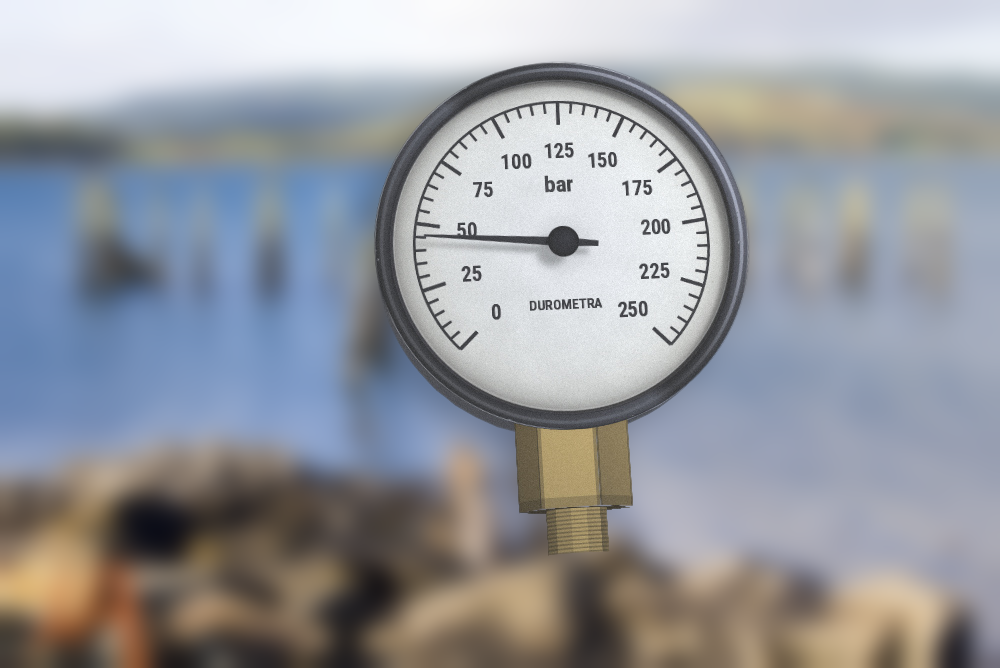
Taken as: 45 bar
